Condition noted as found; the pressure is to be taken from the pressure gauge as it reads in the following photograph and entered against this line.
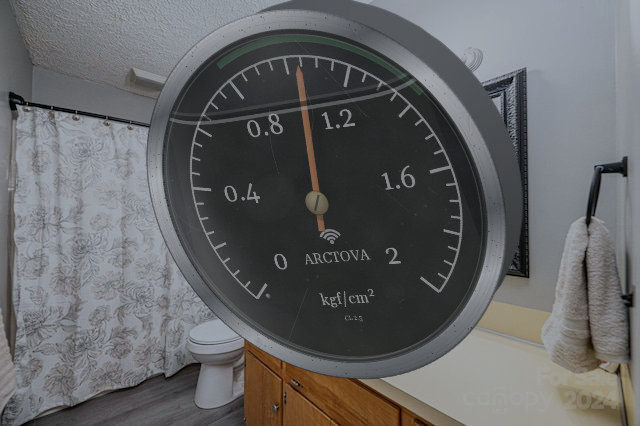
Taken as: 1.05 kg/cm²
